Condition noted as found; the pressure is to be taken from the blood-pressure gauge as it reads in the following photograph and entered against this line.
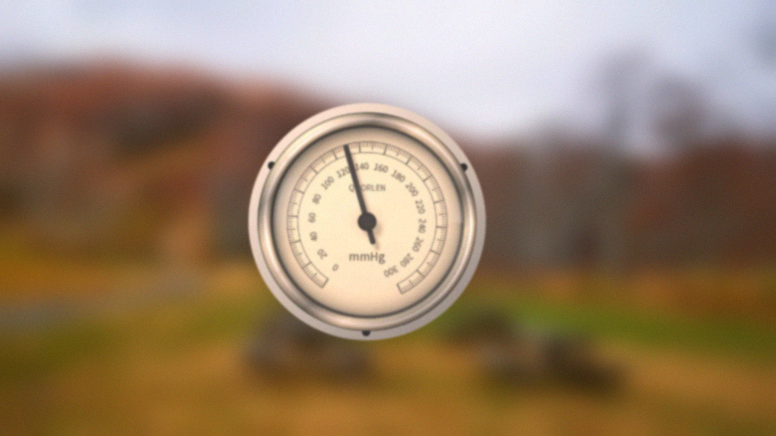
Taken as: 130 mmHg
